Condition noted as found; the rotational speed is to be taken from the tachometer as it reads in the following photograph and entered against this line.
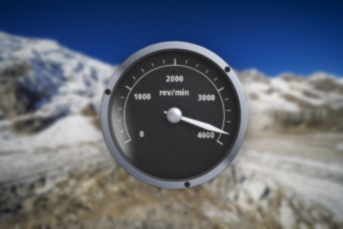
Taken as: 3800 rpm
